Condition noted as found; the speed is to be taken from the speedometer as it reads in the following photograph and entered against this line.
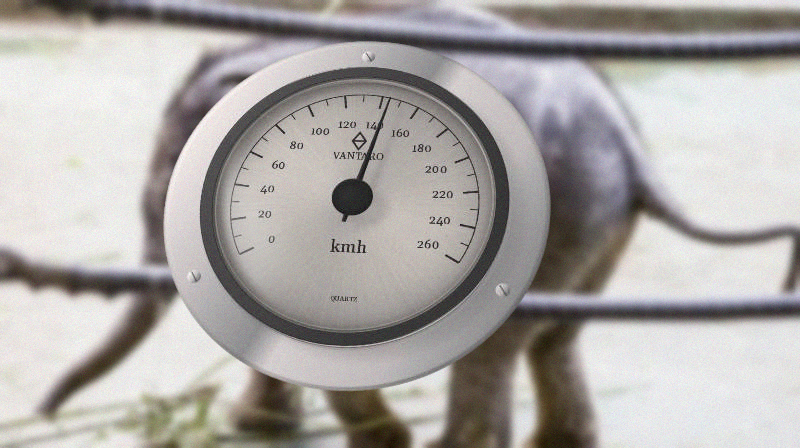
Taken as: 145 km/h
